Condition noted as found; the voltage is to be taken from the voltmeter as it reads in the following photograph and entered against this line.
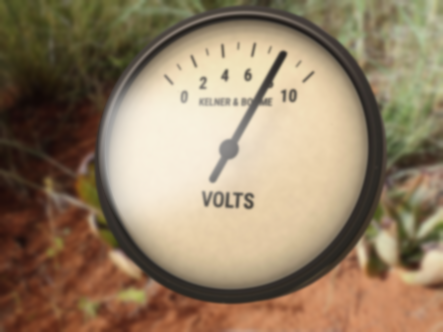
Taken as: 8 V
